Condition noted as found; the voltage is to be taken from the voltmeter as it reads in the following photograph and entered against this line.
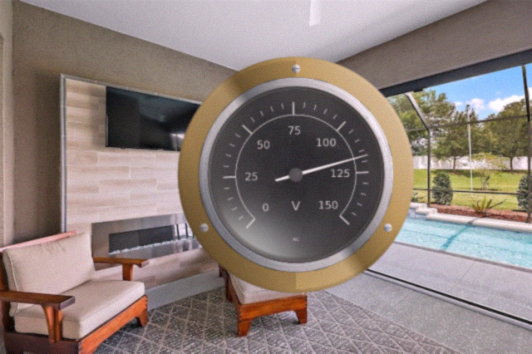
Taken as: 117.5 V
